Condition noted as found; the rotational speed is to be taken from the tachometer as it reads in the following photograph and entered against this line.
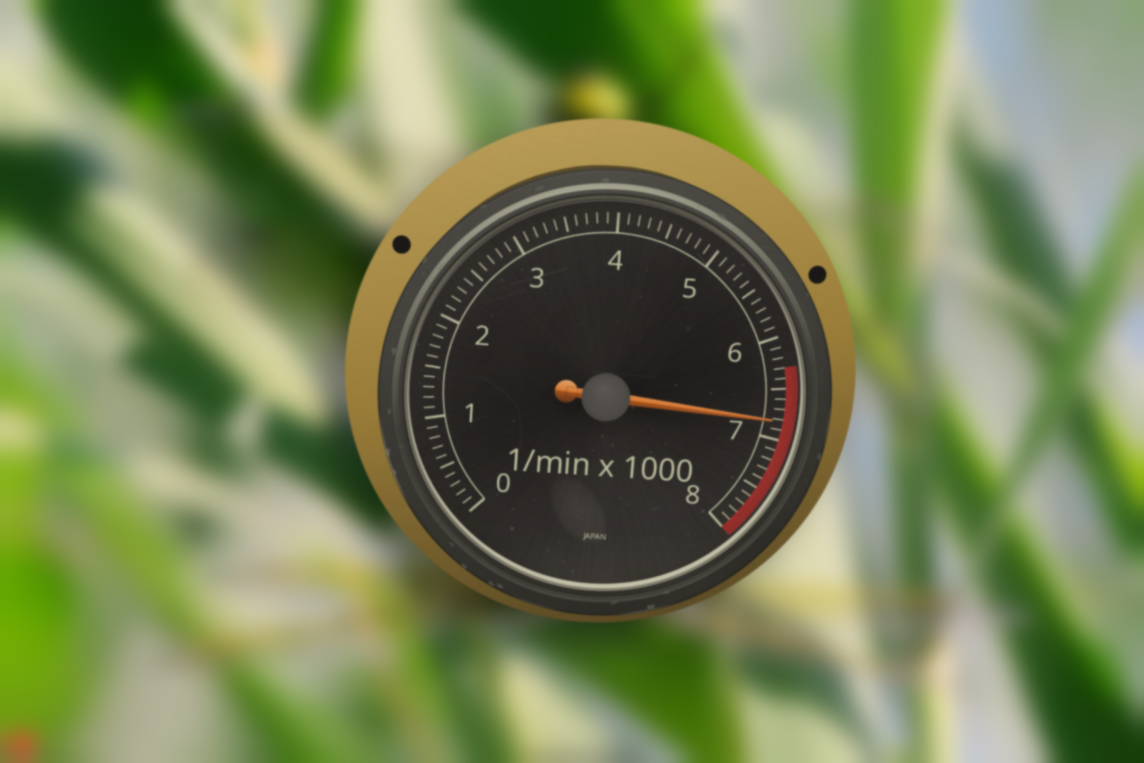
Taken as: 6800 rpm
